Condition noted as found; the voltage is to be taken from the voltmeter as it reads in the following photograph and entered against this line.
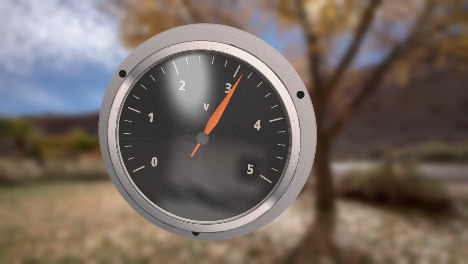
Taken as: 3.1 V
